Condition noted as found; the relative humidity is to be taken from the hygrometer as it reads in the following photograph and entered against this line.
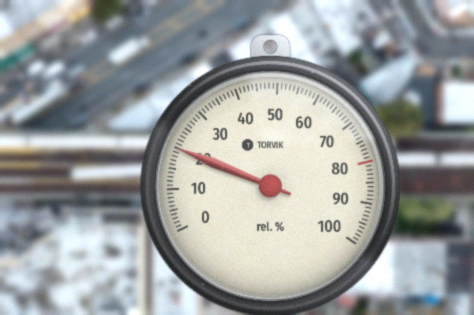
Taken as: 20 %
